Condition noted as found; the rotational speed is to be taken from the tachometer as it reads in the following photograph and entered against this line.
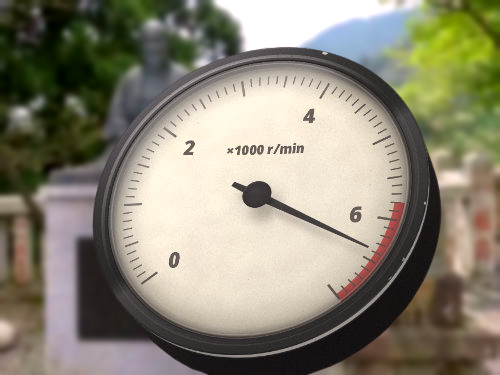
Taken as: 6400 rpm
